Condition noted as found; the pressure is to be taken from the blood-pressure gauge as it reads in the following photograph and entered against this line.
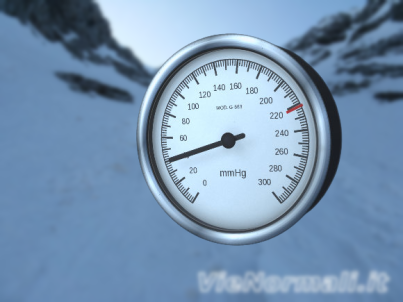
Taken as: 40 mmHg
